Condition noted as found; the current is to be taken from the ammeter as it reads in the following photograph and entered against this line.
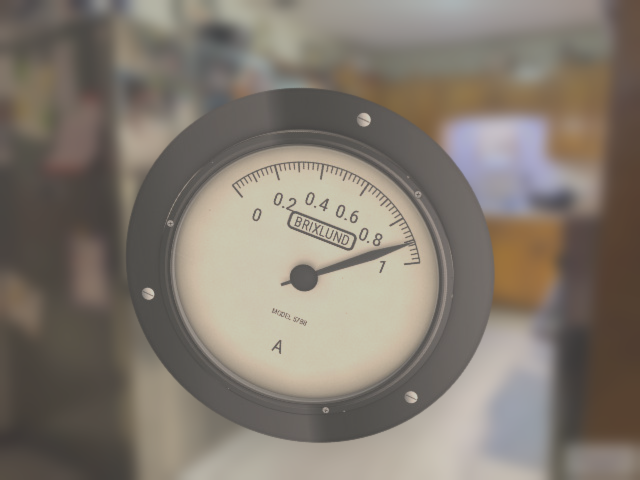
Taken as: 0.9 A
